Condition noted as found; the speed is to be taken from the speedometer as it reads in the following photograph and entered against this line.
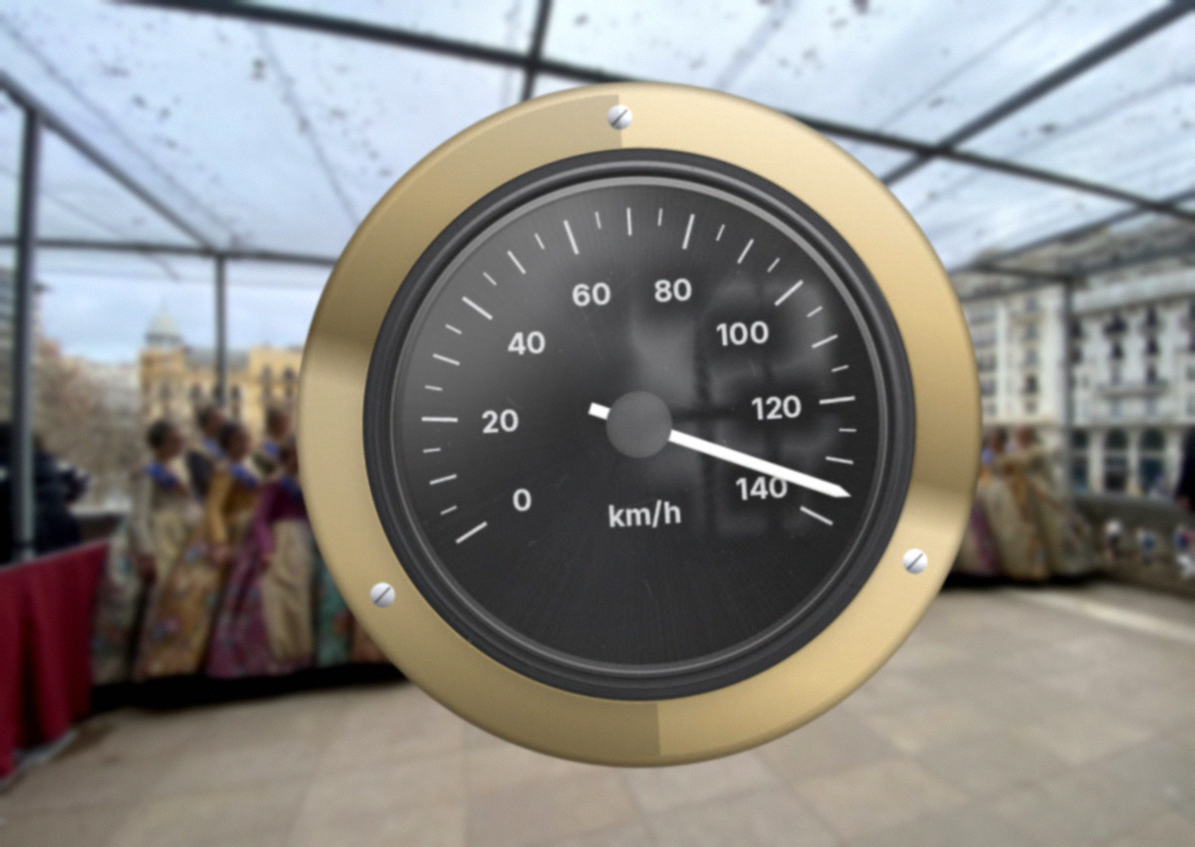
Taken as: 135 km/h
